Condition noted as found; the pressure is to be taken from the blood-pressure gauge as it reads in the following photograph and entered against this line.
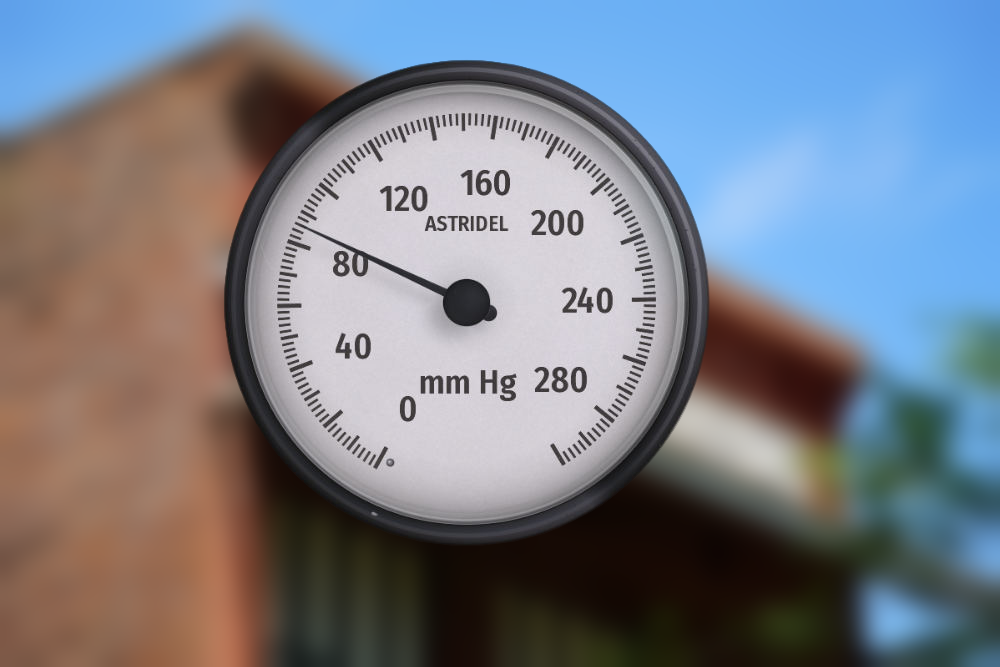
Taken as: 86 mmHg
